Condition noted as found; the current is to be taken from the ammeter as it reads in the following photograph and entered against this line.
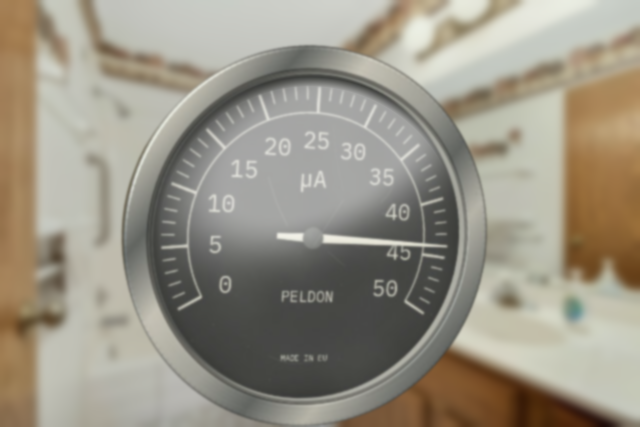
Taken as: 44 µA
